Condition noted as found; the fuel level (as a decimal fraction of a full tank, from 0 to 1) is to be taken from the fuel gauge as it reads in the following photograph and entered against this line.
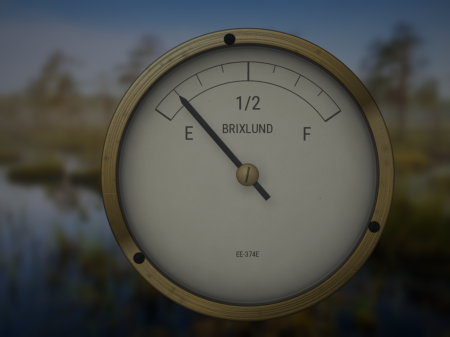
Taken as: 0.125
